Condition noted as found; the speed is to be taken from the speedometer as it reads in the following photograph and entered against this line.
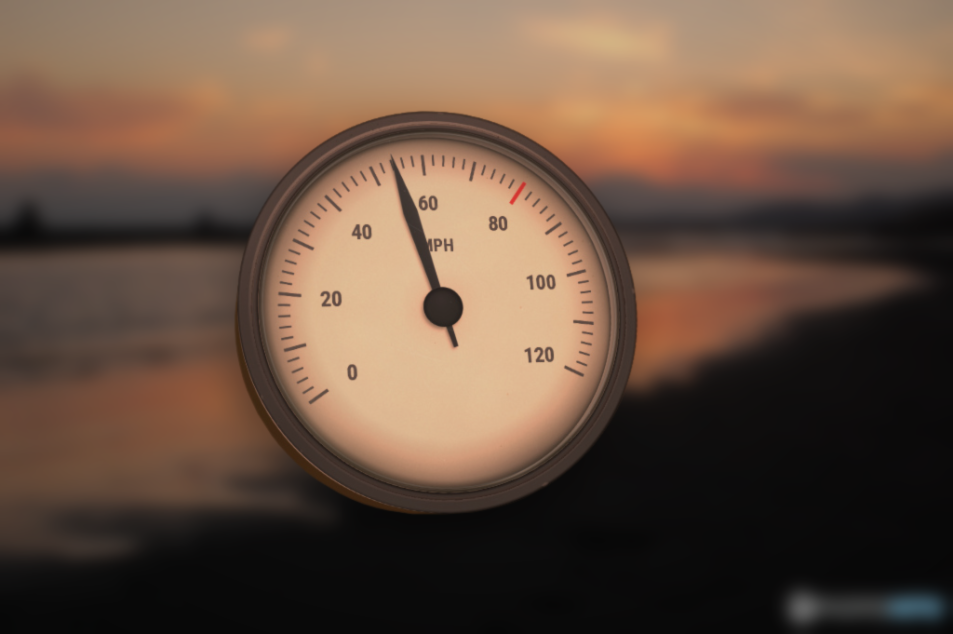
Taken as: 54 mph
